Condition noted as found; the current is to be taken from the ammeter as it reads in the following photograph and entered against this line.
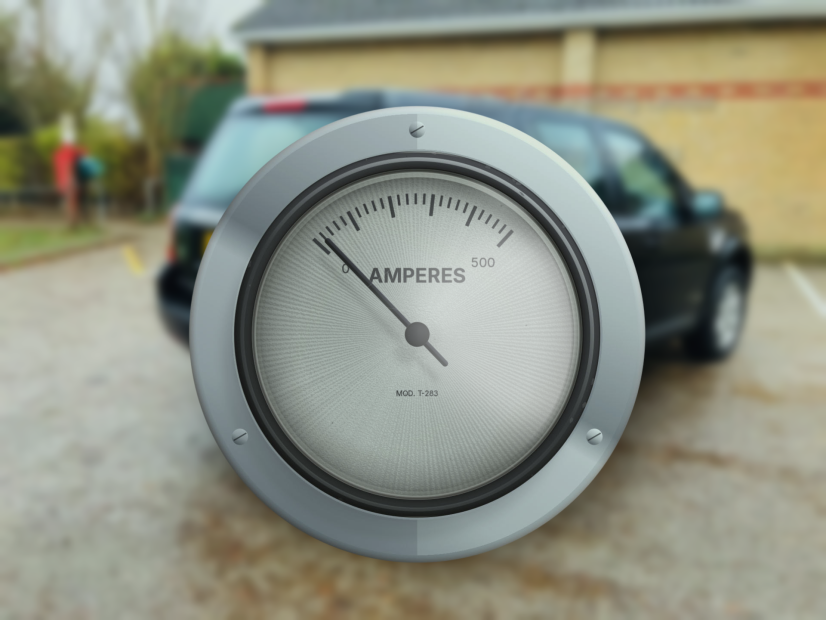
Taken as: 20 A
